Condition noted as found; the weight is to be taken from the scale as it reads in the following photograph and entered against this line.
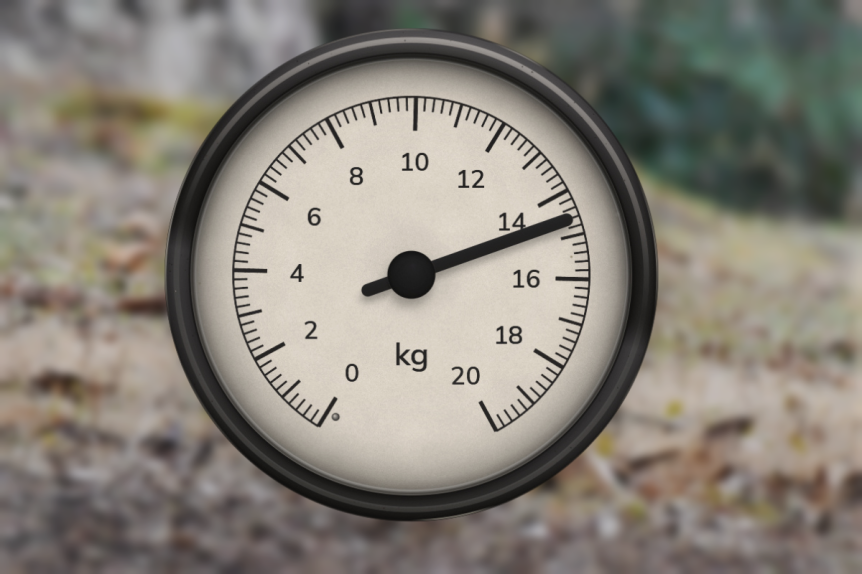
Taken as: 14.6 kg
